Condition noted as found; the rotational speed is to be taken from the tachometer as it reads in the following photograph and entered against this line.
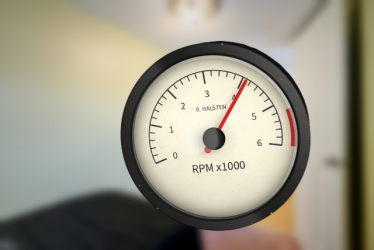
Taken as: 4100 rpm
